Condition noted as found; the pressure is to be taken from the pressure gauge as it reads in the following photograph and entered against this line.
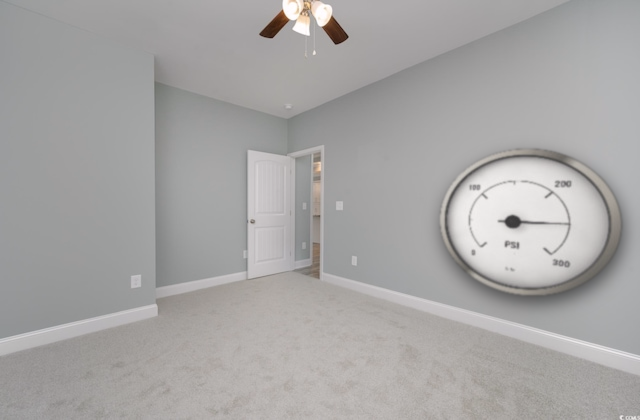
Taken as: 250 psi
